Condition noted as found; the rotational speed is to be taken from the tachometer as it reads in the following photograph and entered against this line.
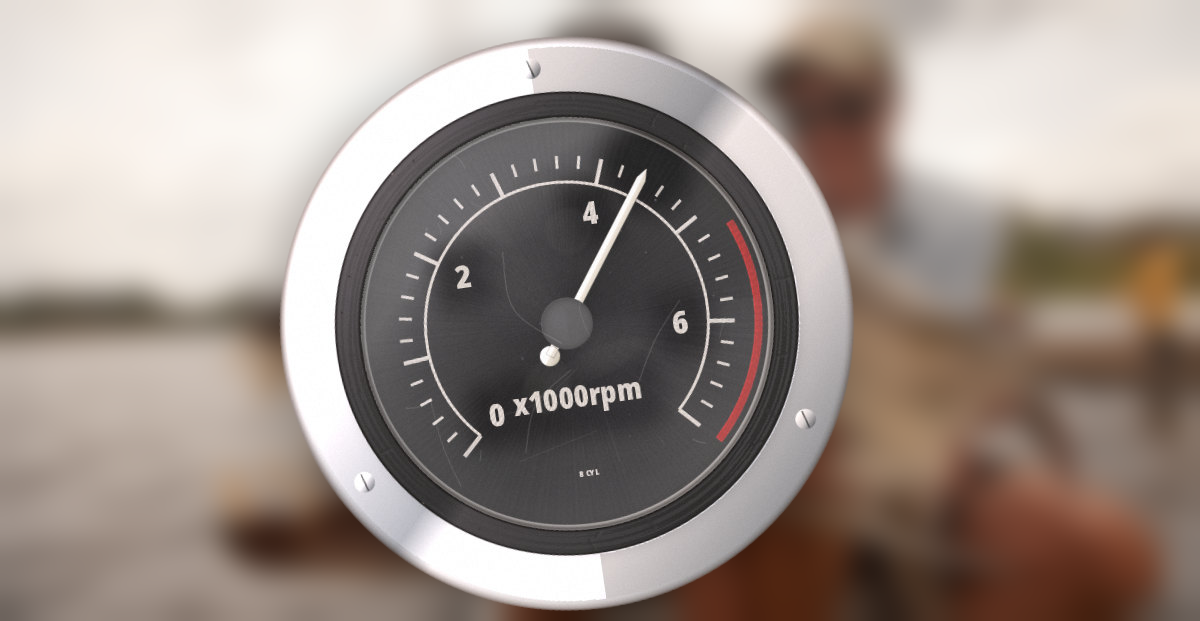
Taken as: 4400 rpm
